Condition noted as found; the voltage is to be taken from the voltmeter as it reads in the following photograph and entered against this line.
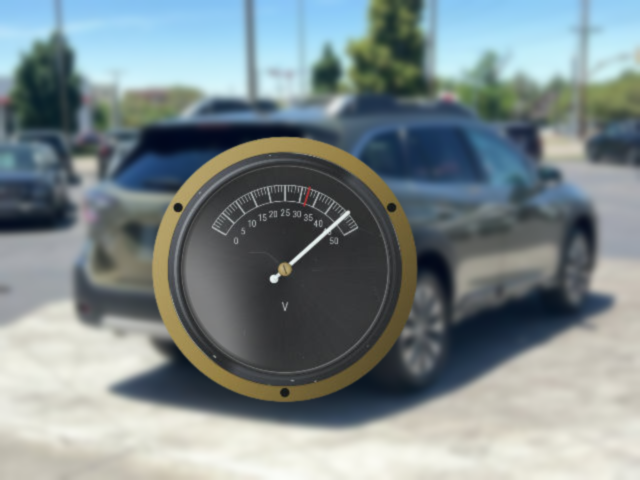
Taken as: 45 V
